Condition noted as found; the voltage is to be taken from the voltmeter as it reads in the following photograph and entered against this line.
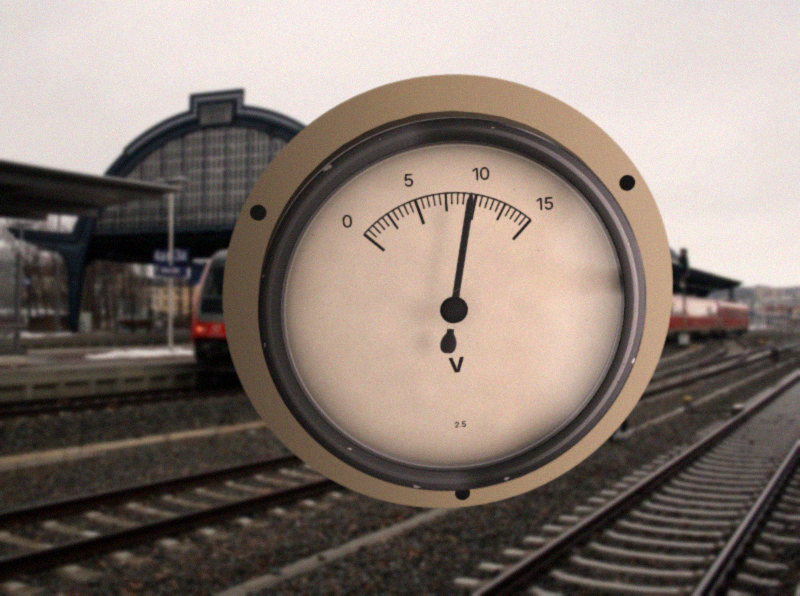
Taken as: 9.5 V
